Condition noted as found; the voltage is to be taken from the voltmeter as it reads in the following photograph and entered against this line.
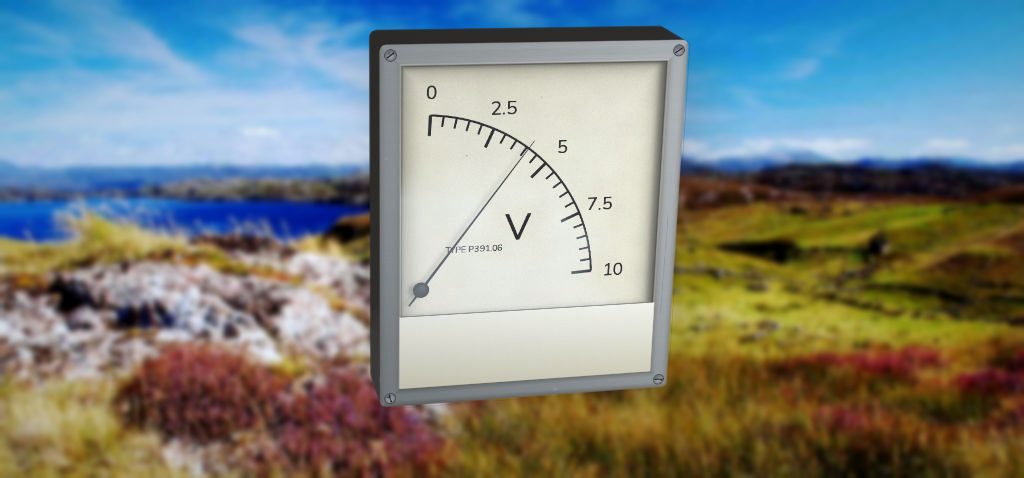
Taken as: 4 V
